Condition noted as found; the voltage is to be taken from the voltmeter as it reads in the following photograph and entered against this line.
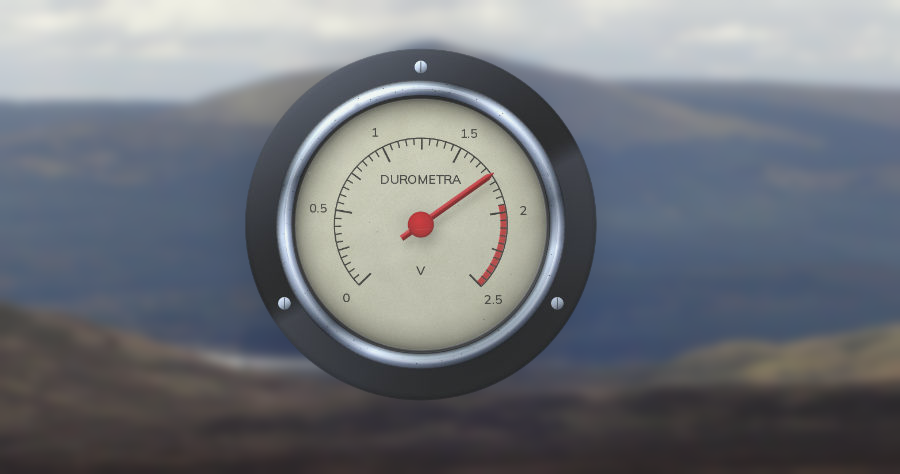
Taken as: 1.75 V
